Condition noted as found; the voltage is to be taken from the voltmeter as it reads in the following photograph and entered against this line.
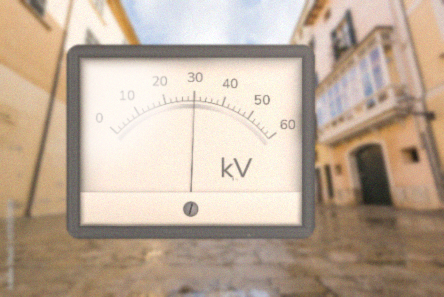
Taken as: 30 kV
